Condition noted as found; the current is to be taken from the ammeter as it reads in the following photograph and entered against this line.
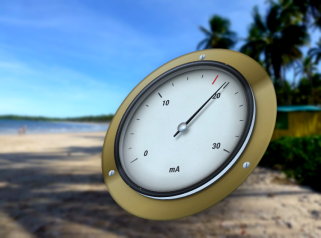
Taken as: 20 mA
